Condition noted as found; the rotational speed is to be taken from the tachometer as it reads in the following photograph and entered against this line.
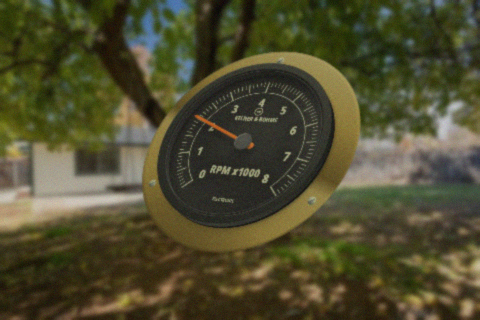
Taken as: 2000 rpm
